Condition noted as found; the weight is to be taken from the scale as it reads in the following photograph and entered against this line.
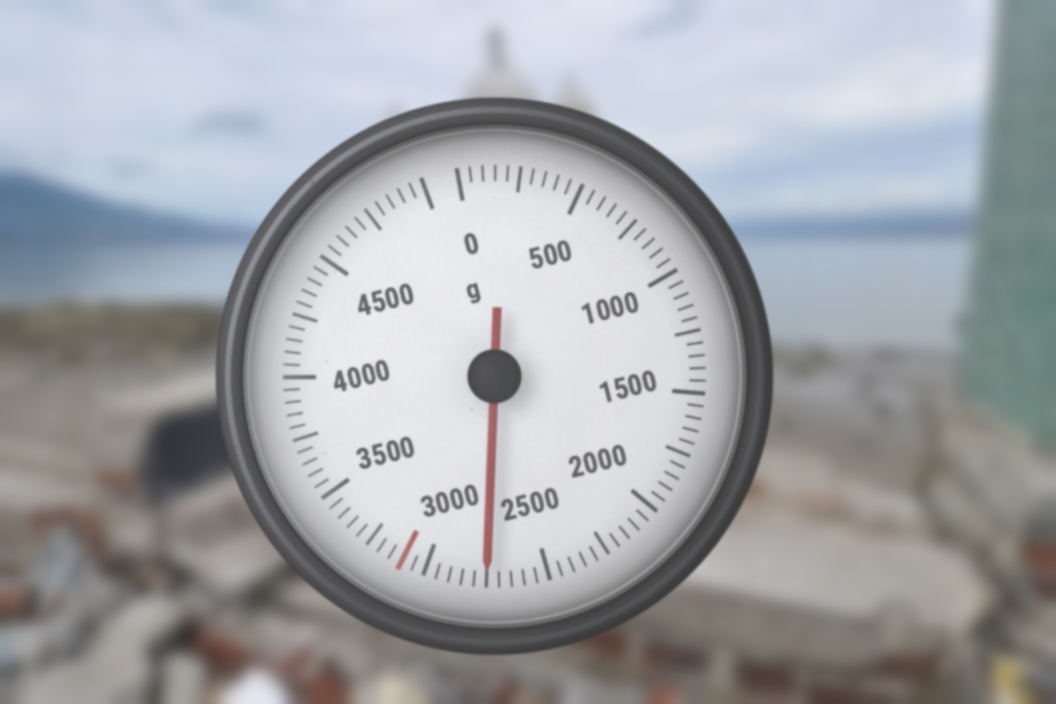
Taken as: 2750 g
